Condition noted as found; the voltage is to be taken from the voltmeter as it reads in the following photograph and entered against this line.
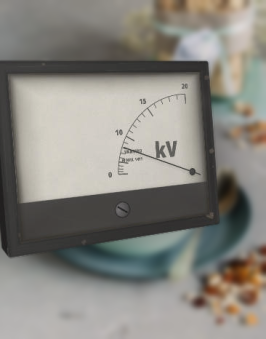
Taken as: 8 kV
